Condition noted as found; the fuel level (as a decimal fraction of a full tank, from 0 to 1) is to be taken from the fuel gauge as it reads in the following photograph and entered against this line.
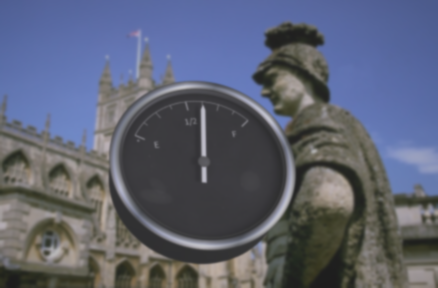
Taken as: 0.625
